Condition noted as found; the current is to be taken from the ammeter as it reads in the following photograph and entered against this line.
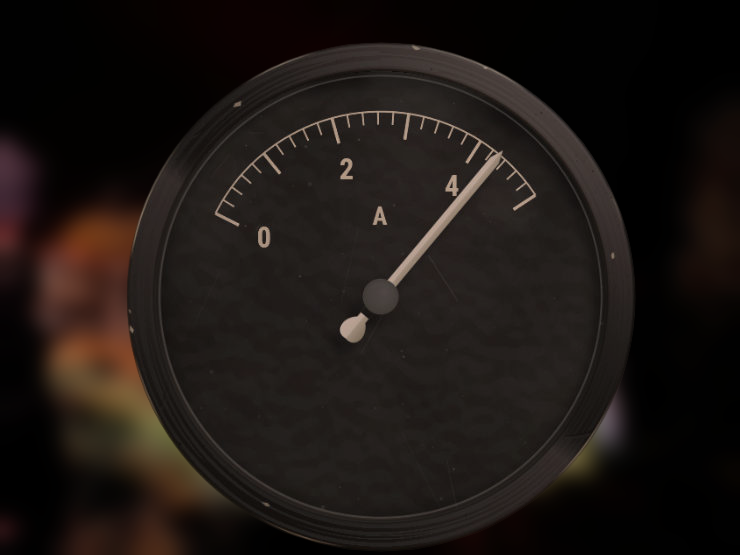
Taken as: 4.3 A
